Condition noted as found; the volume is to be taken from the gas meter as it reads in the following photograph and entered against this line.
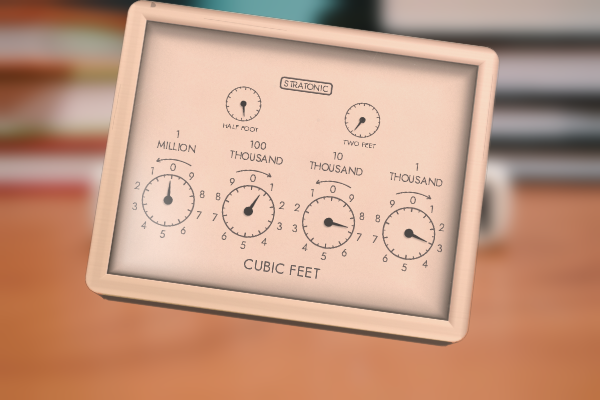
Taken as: 7300 ft³
